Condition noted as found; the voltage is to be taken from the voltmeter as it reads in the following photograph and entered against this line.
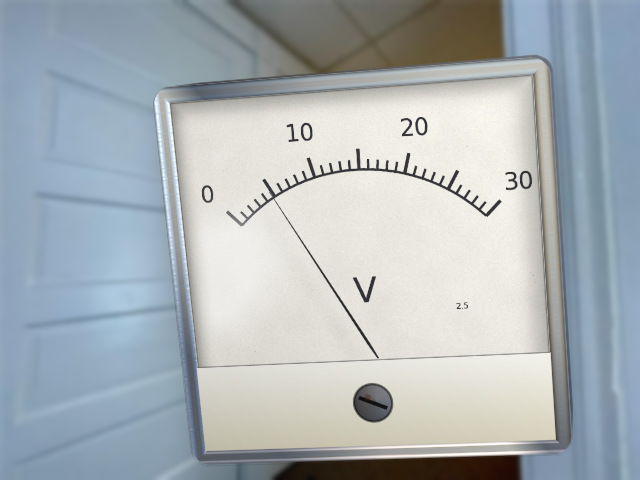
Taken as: 5 V
